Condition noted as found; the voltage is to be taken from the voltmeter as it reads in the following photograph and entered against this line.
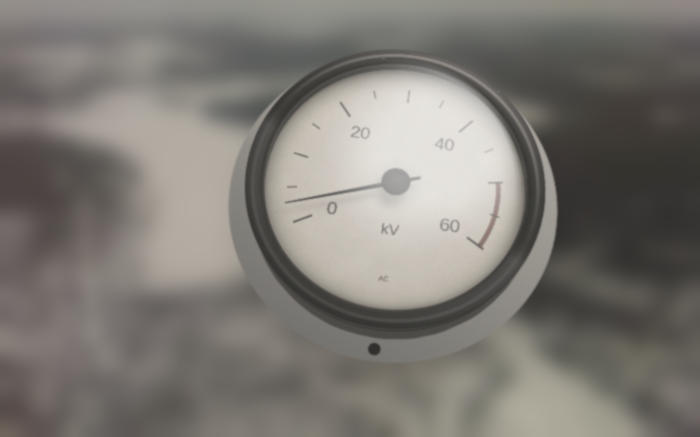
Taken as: 2.5 kV
